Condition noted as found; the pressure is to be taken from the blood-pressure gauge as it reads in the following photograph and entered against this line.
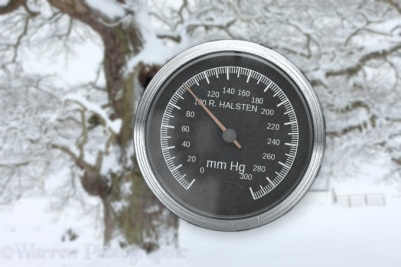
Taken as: 100 mmHg
